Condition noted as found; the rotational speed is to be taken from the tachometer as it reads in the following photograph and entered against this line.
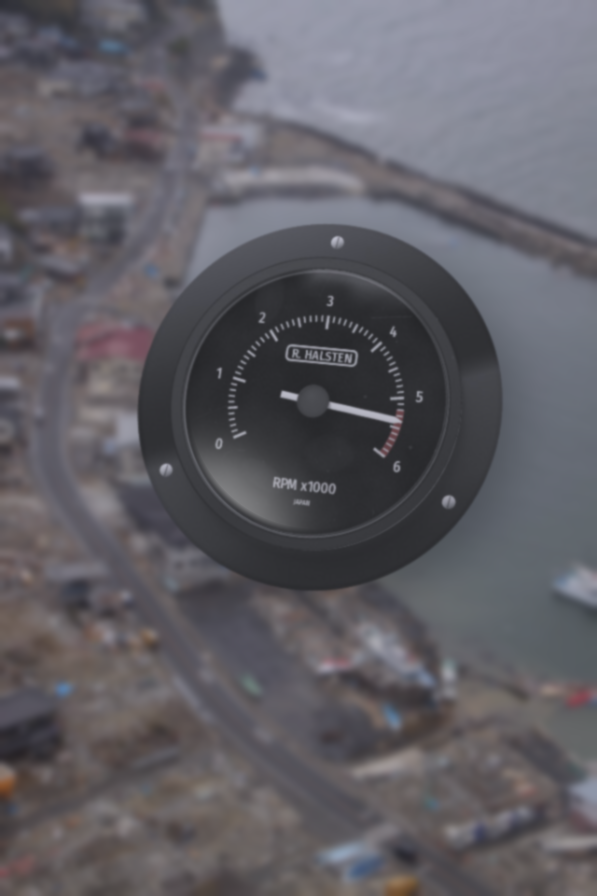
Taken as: 5400 rpm
